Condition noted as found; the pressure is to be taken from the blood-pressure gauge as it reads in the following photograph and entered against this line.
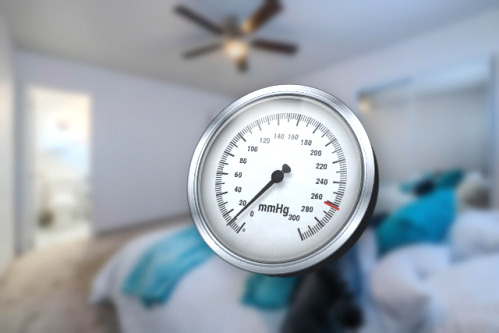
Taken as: 10 mmHg
